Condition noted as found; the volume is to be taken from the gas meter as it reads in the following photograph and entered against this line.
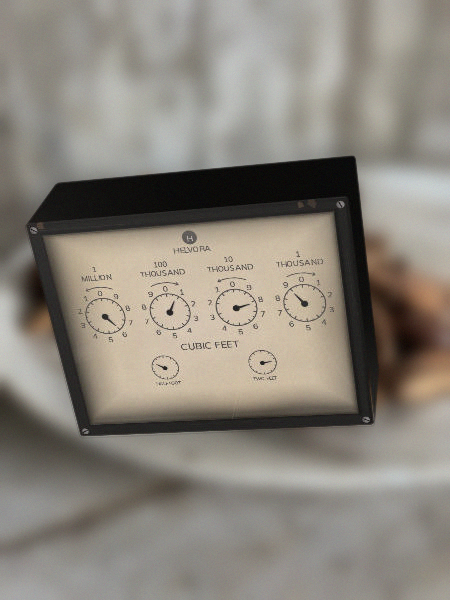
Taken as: 607900 ft³
